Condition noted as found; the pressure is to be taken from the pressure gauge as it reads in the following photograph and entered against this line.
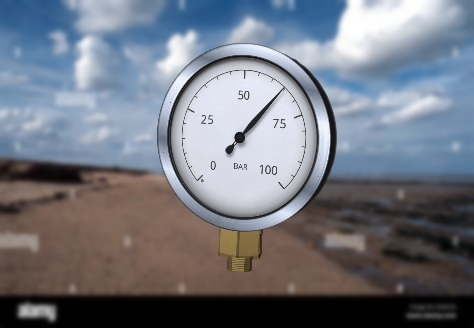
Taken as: 65 bar
